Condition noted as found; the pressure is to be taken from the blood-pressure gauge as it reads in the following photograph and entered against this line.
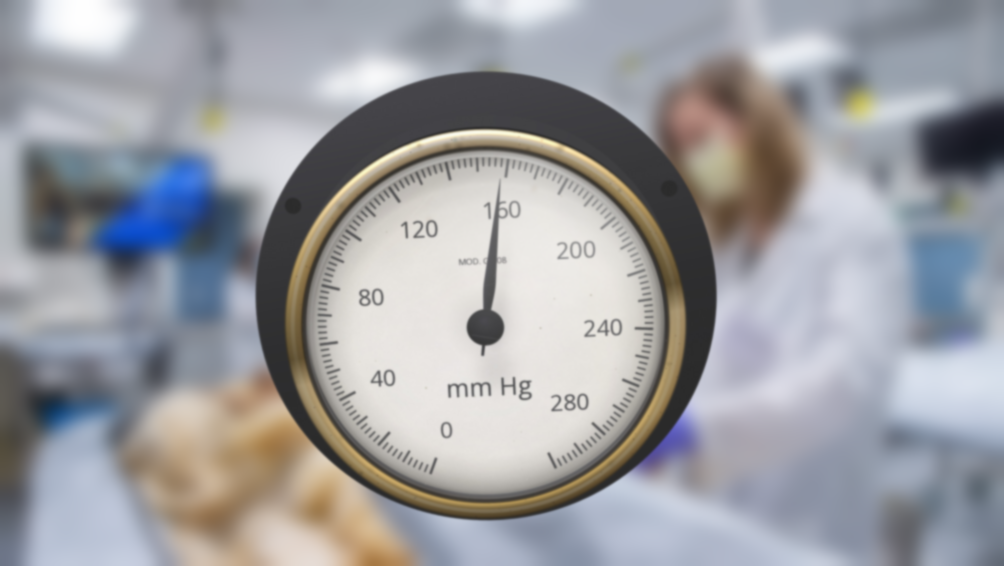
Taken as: 158 mmHg
